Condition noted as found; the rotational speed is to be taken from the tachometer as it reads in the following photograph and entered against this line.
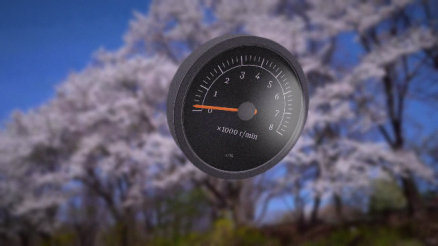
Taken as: 200 rpm
